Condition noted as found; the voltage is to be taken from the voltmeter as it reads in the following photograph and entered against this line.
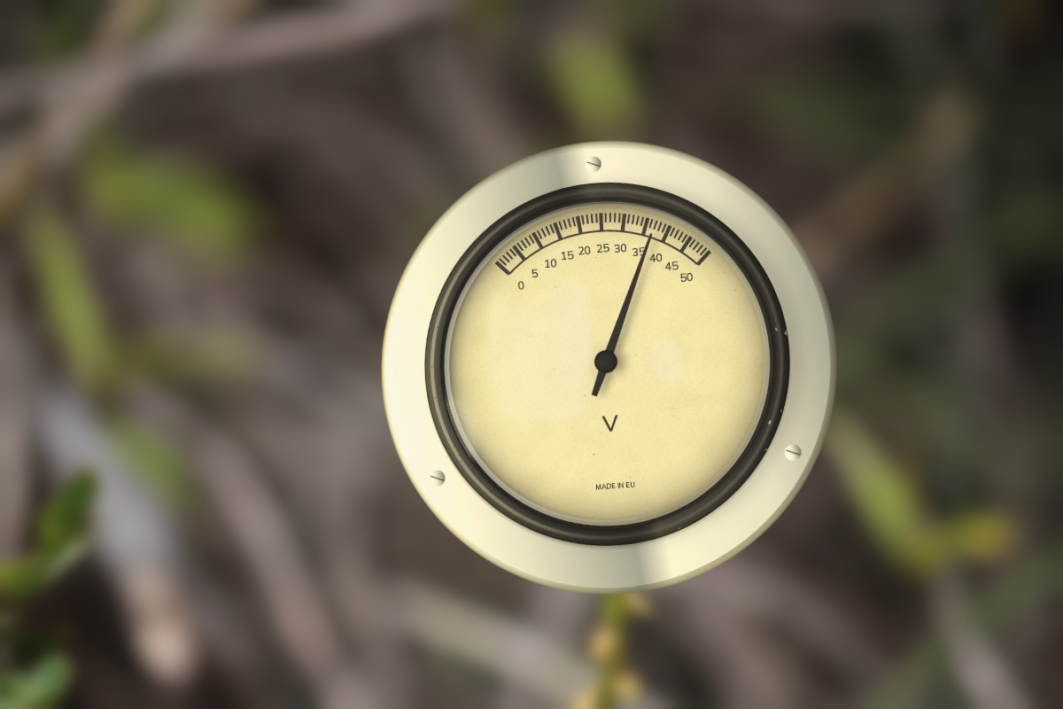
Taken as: 37 V
